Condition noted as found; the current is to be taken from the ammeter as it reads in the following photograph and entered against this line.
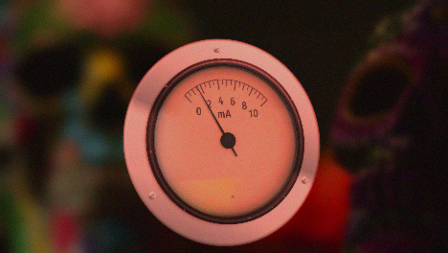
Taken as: 1.5 mA
